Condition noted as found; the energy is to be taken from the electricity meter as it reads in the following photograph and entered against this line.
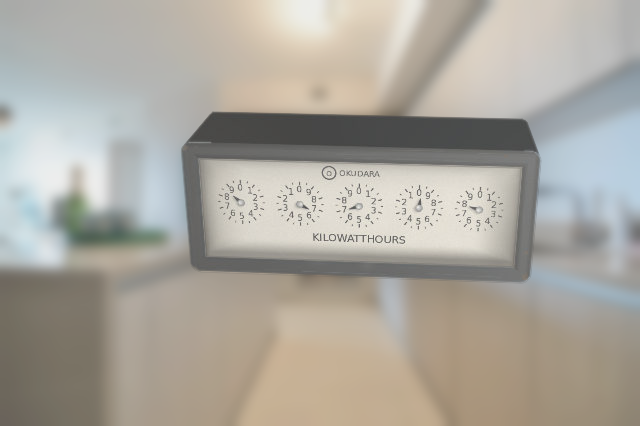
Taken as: 86698 kWh
